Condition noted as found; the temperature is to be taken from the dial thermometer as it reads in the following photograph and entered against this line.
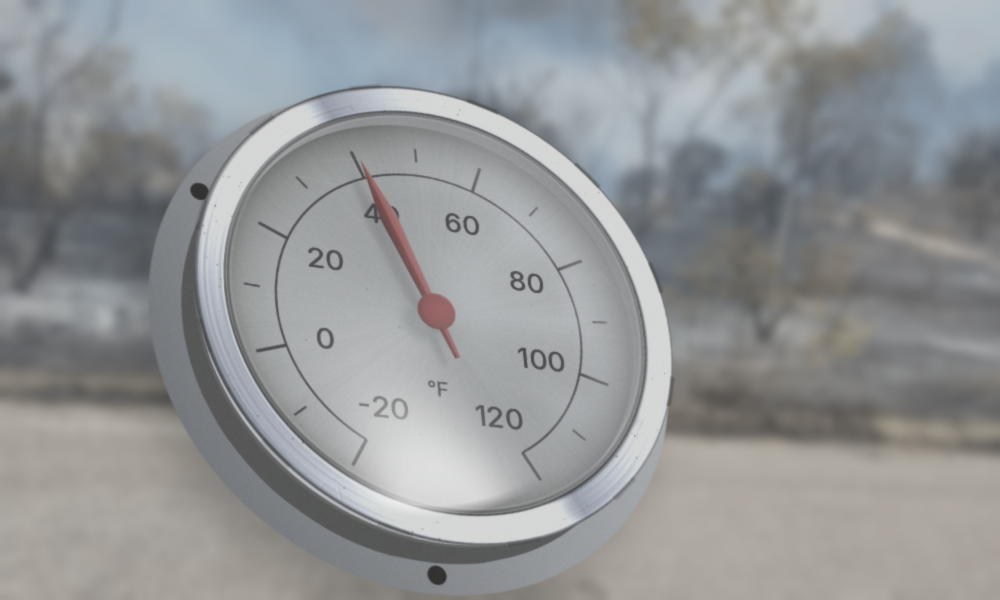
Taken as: 40 °F
